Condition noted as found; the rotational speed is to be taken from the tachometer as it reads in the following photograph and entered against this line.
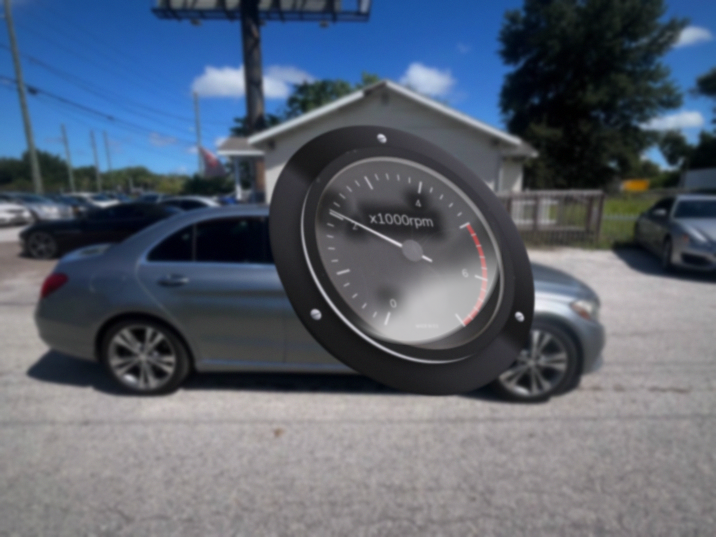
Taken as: 2000 rpm
